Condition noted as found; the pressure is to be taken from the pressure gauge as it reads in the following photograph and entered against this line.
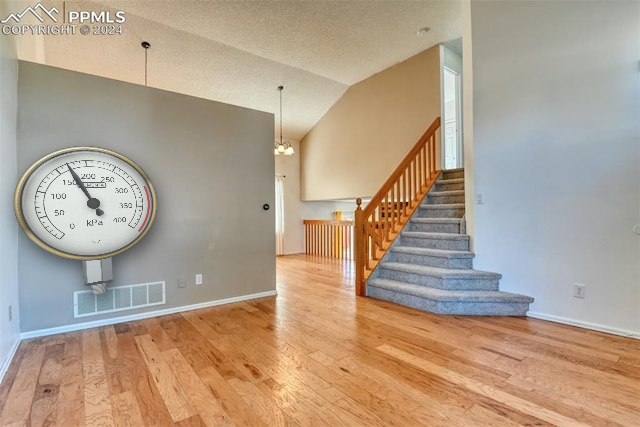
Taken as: 170 kPa
